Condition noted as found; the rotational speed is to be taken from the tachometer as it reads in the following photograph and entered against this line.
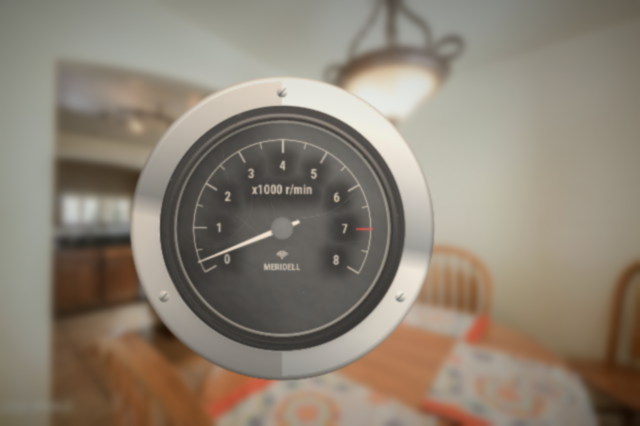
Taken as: 250 rpm
